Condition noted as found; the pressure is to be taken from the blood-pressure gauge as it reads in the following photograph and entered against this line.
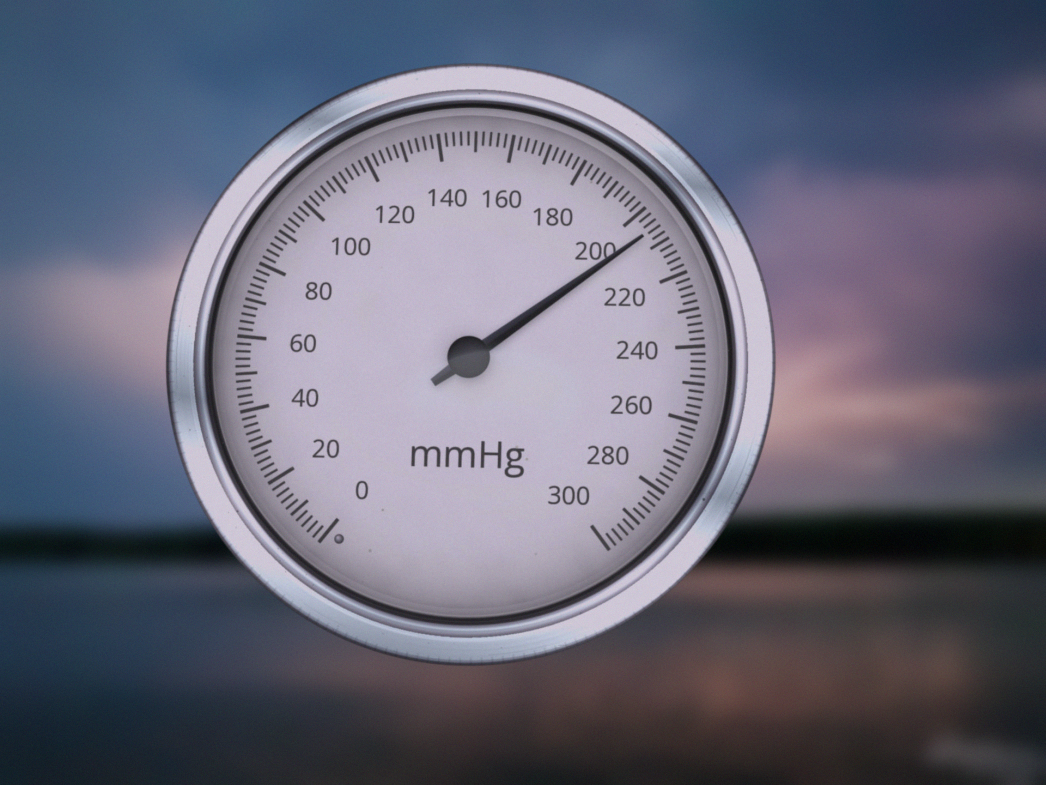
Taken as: 206 mmHg
